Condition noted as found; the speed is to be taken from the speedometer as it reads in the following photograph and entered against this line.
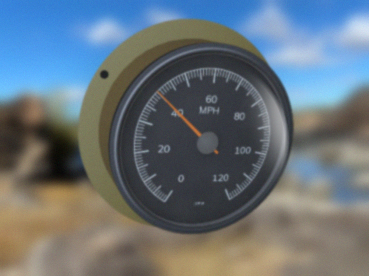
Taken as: 40 mph
